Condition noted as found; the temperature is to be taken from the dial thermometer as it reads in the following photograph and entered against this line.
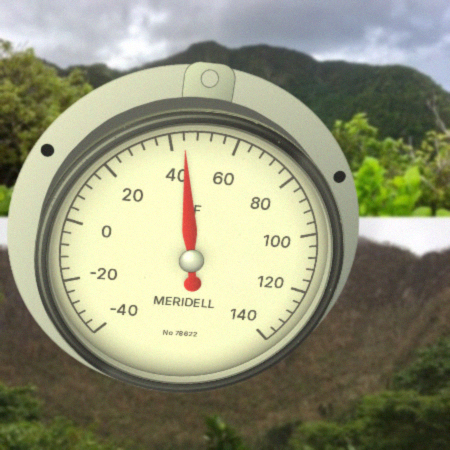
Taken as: 44 °F
